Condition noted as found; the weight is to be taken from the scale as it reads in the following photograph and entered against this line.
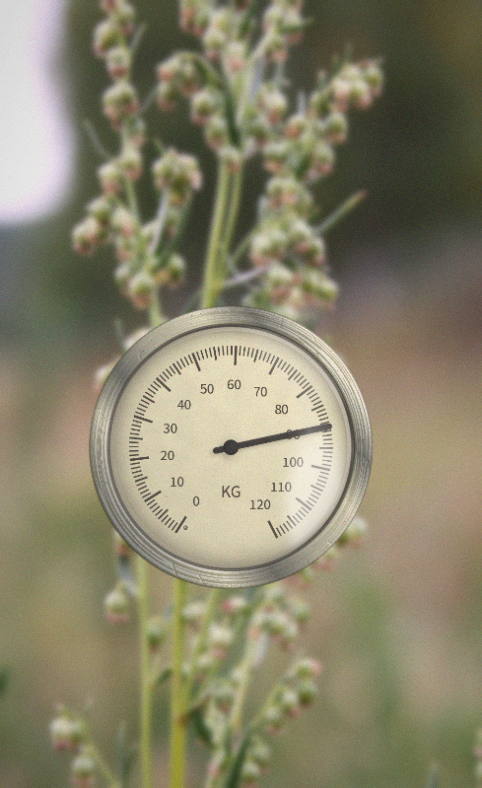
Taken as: 90 kg
